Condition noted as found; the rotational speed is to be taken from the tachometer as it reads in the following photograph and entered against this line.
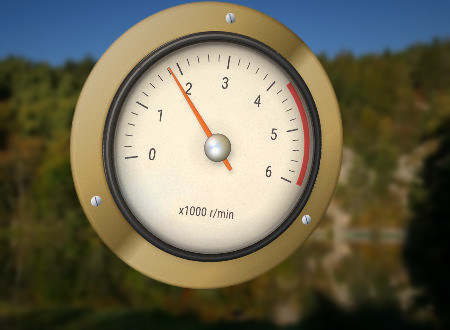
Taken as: 1800 rpm
